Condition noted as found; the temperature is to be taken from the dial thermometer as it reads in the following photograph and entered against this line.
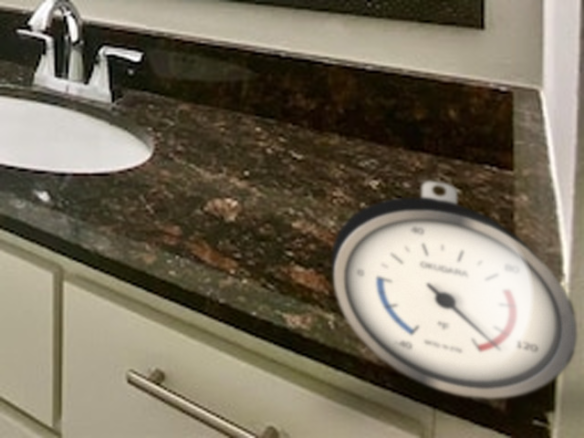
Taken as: 130 °F
